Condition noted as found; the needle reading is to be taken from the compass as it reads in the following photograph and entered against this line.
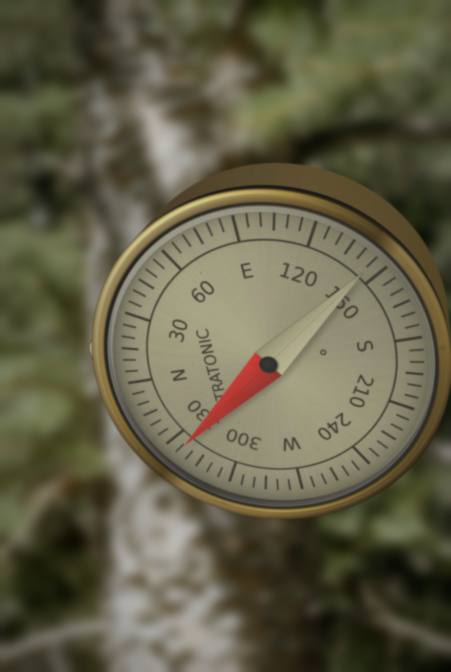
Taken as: 325 °
